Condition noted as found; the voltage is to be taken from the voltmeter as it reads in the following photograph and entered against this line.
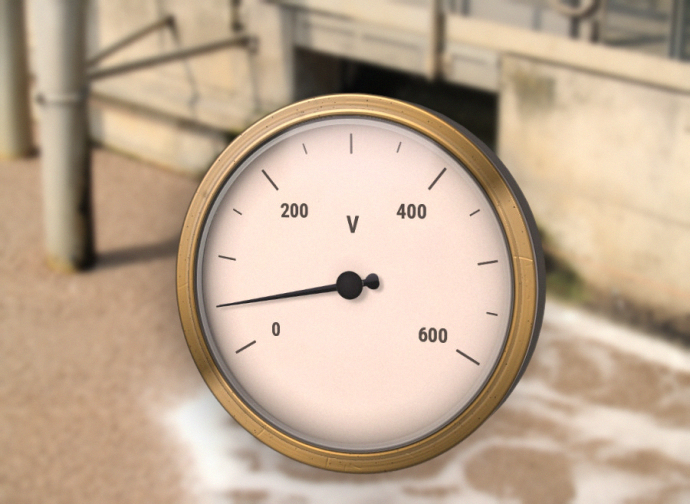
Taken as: 50 V
